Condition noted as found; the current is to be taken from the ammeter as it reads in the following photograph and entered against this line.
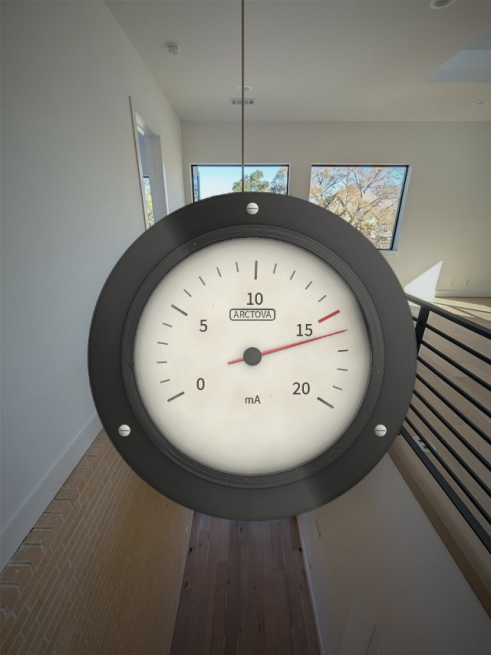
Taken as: 16 mA
